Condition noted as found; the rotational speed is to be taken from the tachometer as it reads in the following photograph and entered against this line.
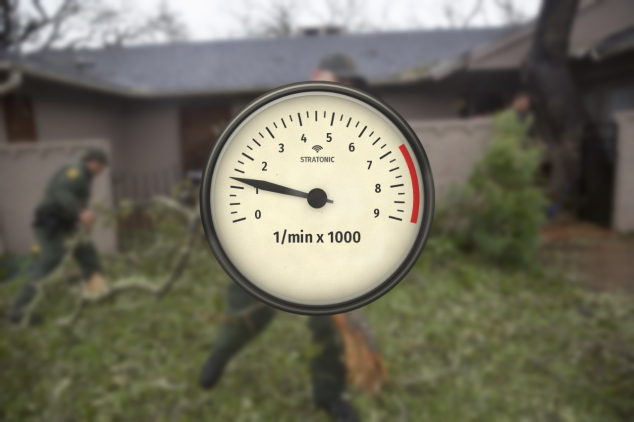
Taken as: 1250 rpm
